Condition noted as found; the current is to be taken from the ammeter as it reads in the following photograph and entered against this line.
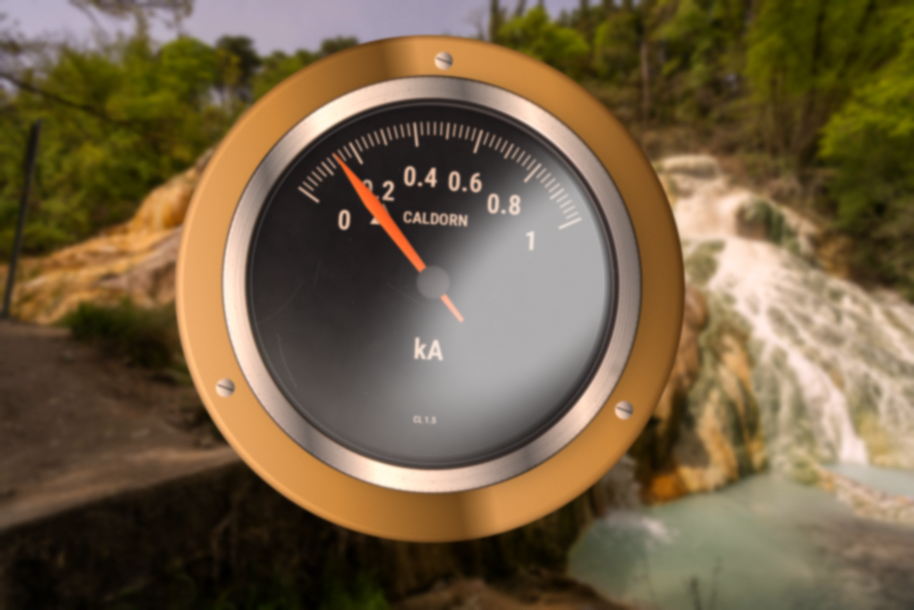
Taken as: 0.14 kA
